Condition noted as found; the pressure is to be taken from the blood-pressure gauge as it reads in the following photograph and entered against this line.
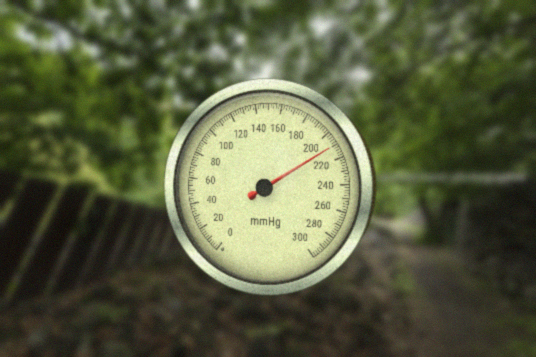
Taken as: 210 mmHg
